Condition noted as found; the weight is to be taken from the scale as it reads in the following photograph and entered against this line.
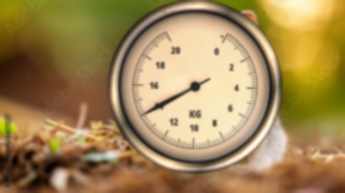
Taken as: 14 kg
